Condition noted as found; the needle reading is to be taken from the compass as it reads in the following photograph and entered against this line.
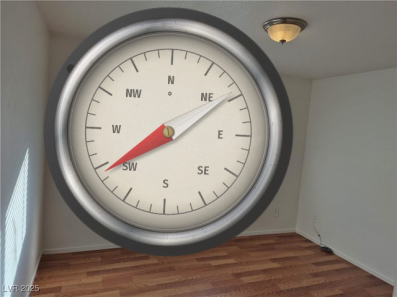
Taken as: 235 °
